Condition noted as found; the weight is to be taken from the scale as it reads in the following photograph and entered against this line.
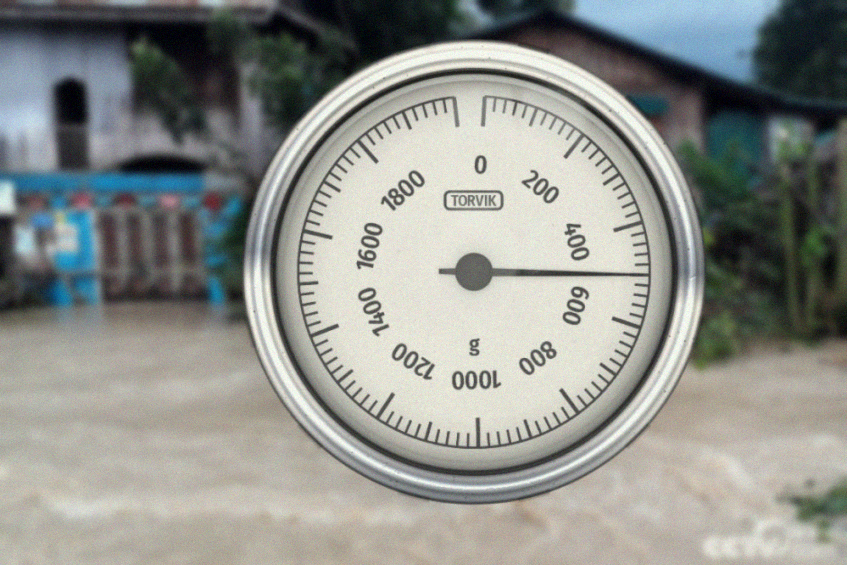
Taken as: 500 g
